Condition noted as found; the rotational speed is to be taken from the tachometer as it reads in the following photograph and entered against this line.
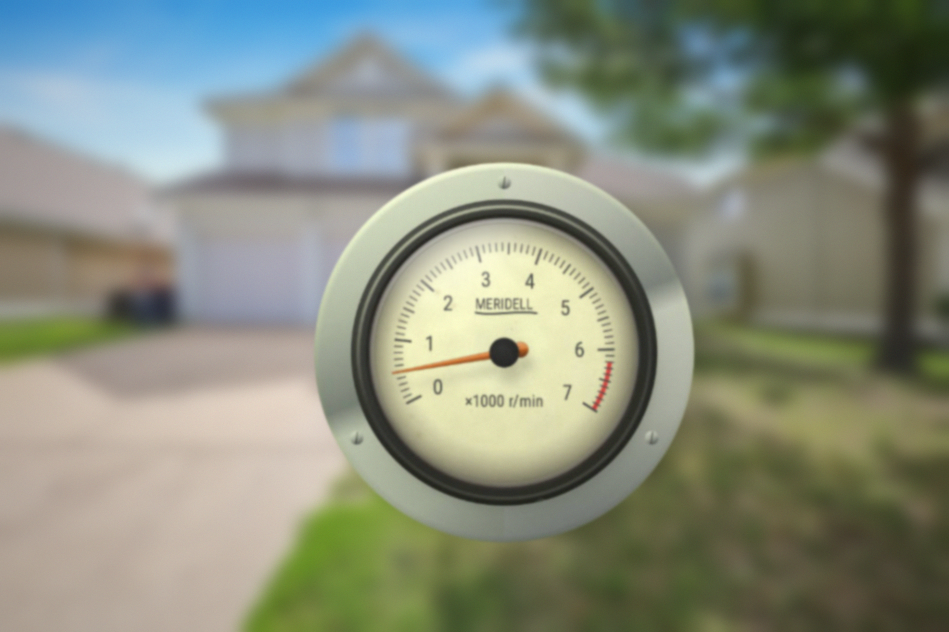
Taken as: 500 rpm
